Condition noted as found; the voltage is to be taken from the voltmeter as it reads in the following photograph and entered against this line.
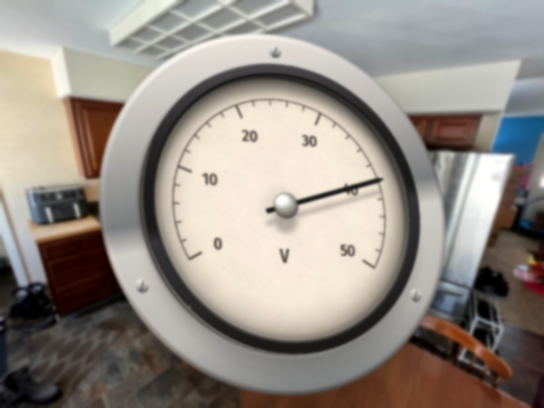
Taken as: 40 V
